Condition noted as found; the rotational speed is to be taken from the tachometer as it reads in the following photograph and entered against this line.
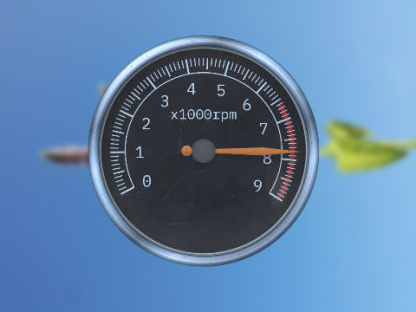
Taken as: 7800 rpm
